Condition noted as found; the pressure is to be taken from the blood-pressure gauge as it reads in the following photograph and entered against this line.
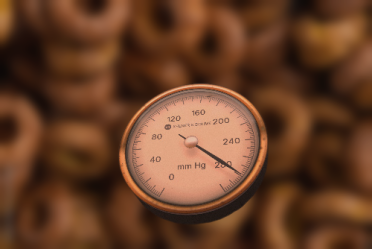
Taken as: 280 mmHg
